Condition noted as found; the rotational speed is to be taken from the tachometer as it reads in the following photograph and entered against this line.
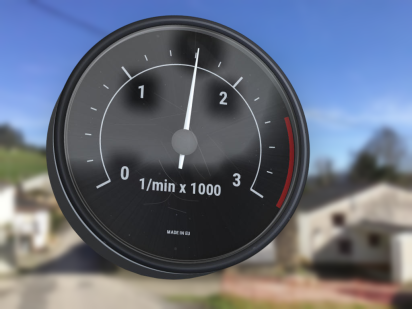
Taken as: 1600 rpm
